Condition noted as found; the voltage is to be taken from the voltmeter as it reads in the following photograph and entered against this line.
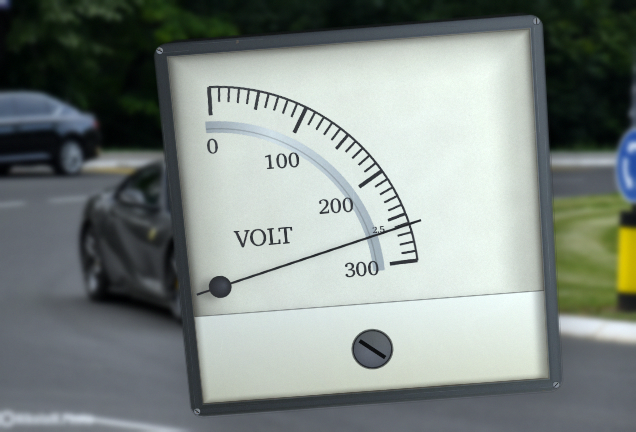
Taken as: 260 V
